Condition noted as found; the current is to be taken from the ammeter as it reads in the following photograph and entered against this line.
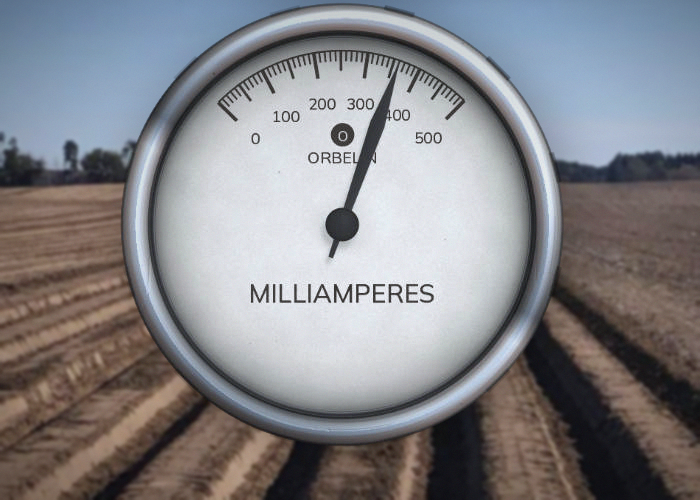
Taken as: 360 mA
